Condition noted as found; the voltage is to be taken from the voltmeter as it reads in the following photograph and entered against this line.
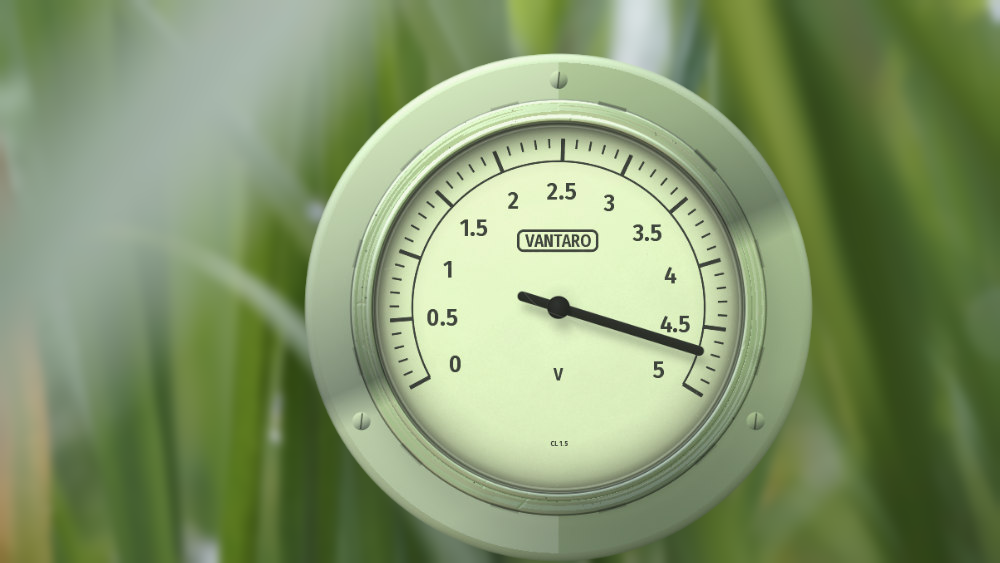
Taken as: 4.7 V
